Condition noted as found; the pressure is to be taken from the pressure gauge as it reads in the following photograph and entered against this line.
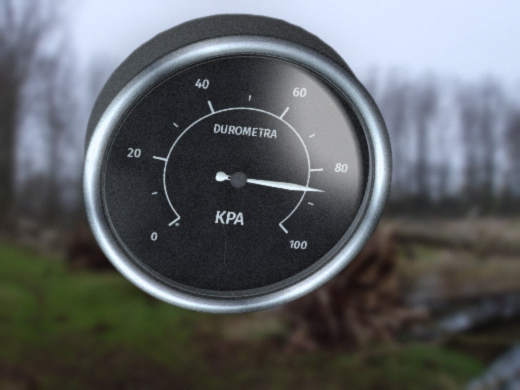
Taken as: 85 kPa
